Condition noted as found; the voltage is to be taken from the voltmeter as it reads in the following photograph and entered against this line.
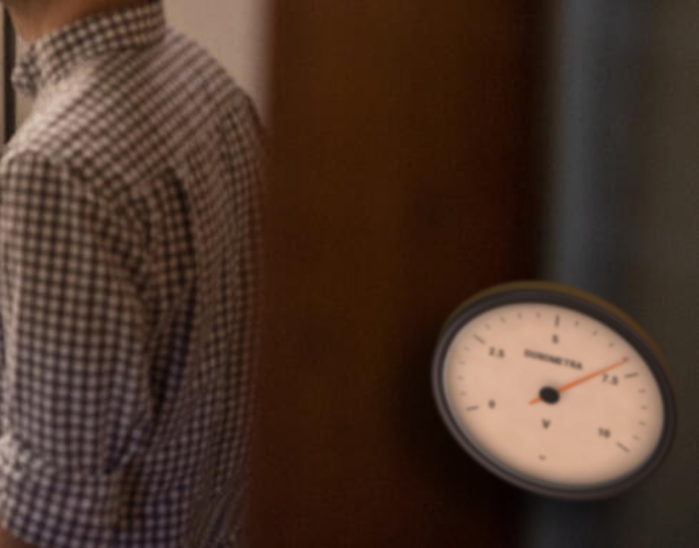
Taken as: 7 V
